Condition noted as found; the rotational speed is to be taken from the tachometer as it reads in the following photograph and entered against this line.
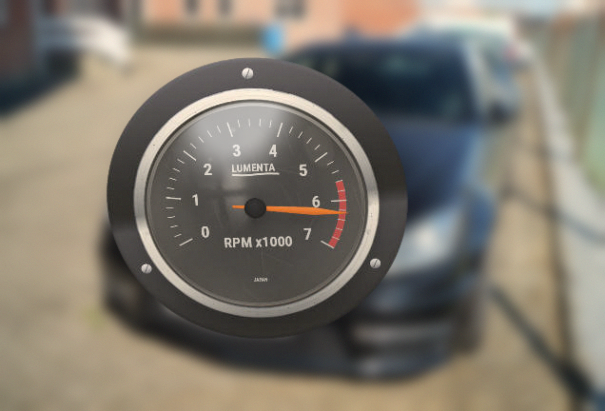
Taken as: 6200 rpm
